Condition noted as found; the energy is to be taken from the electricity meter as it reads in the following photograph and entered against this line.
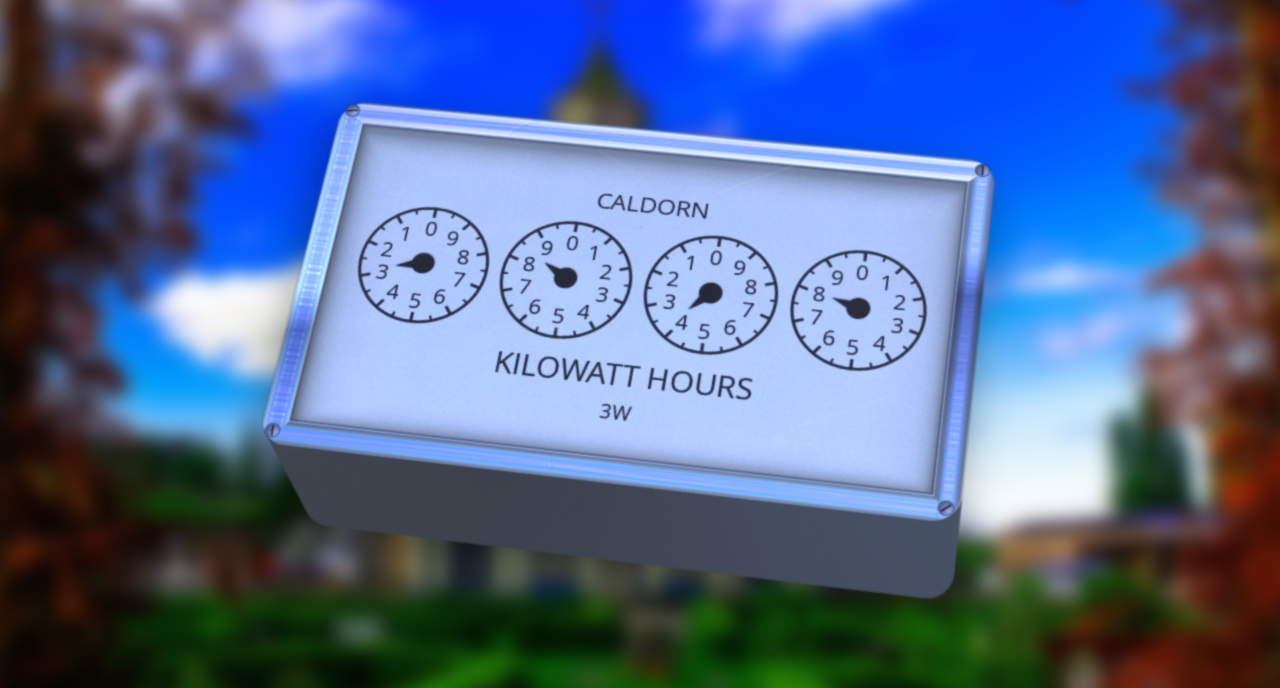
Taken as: 2838 kWh
